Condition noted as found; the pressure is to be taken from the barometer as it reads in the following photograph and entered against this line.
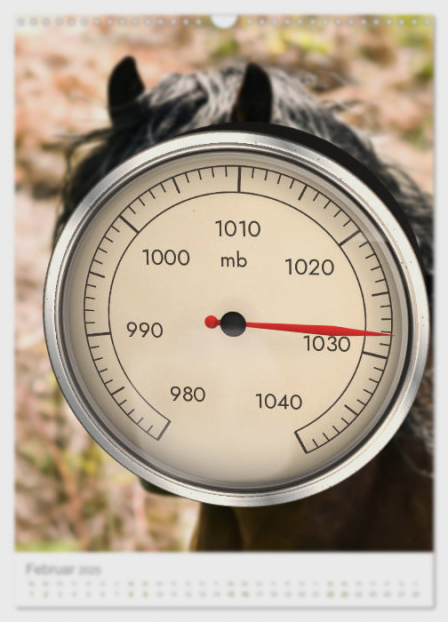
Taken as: 1028 mbar
